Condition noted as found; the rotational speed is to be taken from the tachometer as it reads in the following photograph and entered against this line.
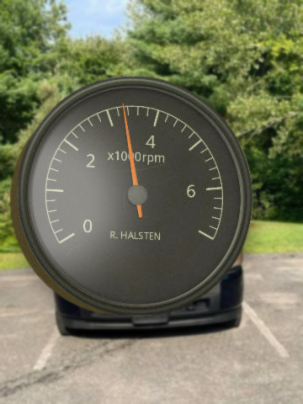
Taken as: 3300 rpm
